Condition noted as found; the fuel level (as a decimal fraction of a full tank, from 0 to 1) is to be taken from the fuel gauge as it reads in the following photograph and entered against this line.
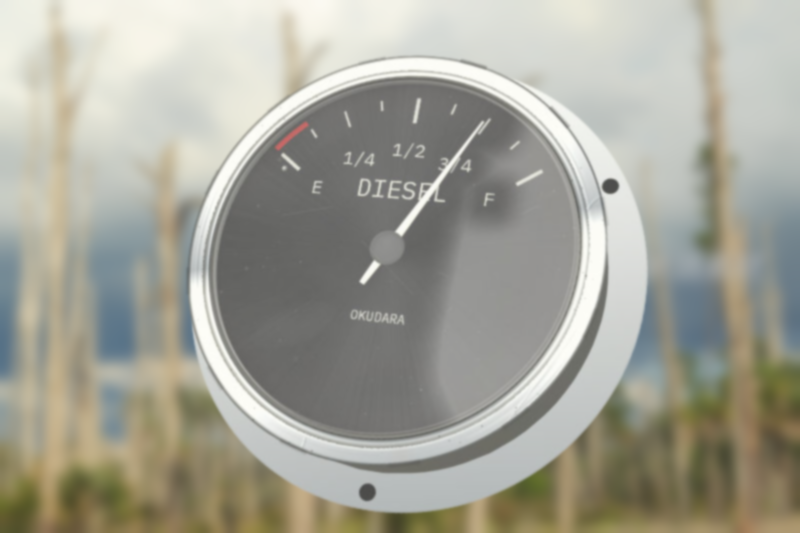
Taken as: 0.75
